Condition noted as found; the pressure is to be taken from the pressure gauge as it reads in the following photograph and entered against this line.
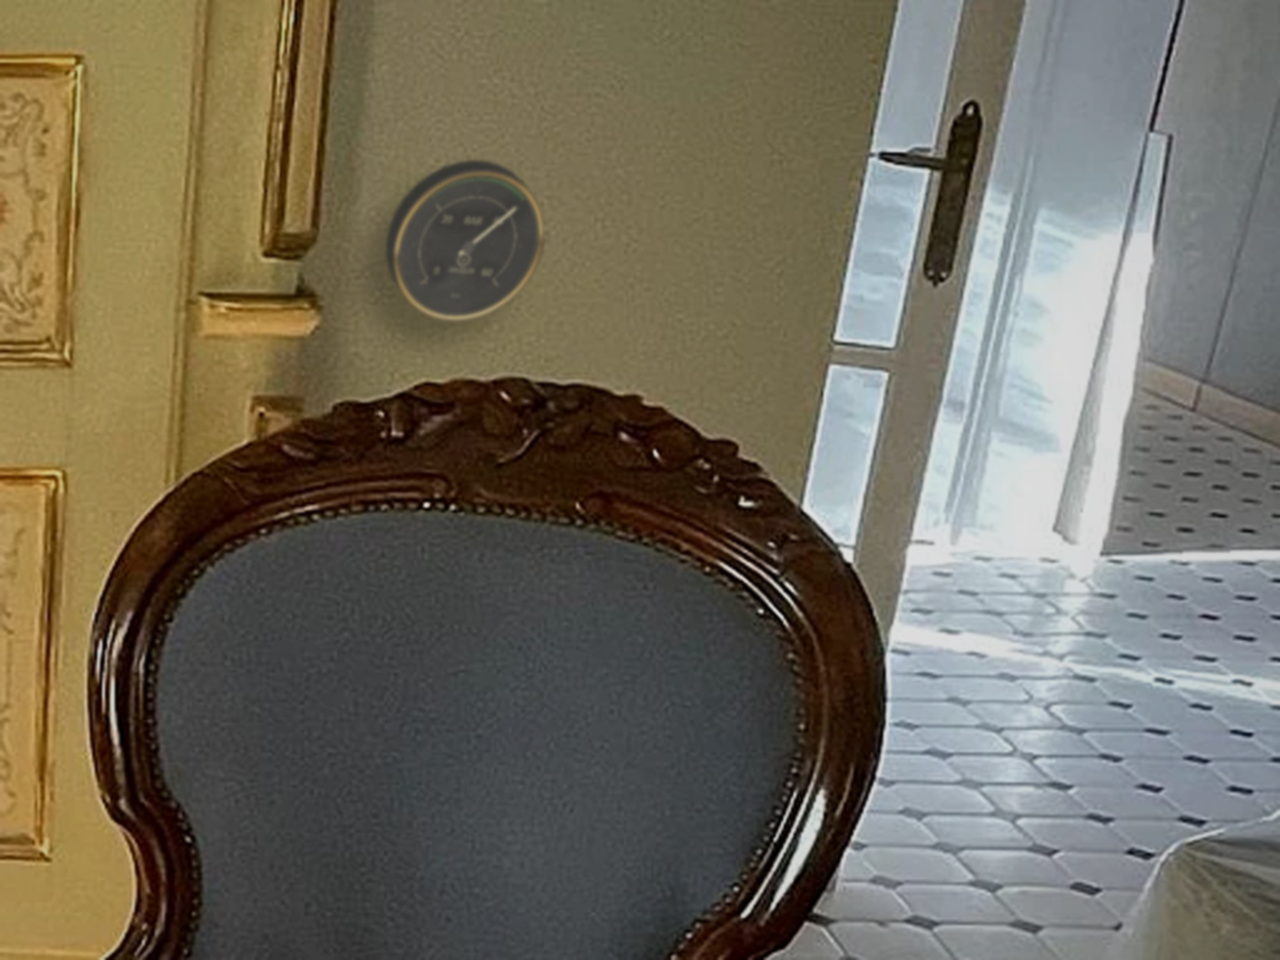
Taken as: 40 bar
